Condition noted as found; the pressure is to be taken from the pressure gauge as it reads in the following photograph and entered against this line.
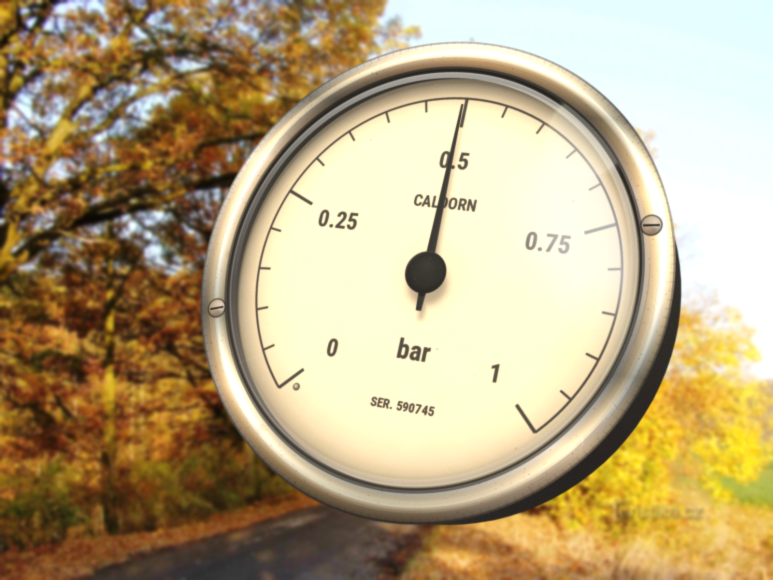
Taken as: 0.5 bar
